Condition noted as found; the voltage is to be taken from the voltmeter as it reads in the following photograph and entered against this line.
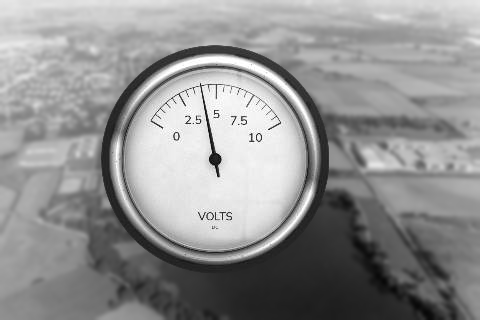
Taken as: 4 V
